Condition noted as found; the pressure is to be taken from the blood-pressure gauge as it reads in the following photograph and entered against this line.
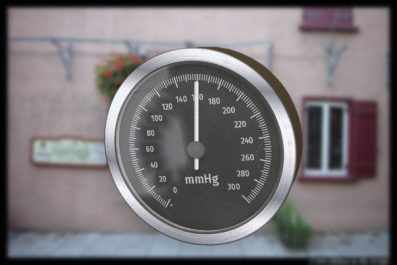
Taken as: 160 mmHg
